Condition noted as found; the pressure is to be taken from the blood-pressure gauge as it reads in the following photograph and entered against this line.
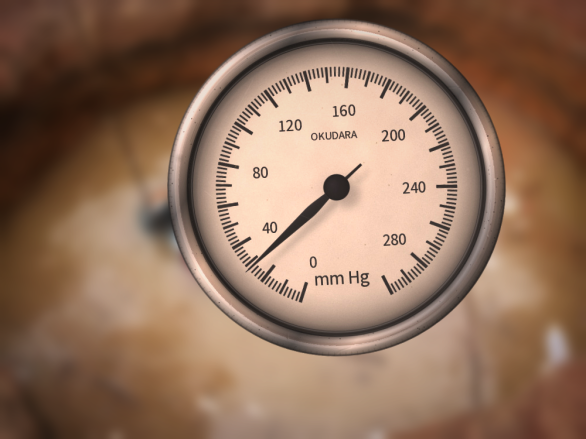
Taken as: 28 mmHg
